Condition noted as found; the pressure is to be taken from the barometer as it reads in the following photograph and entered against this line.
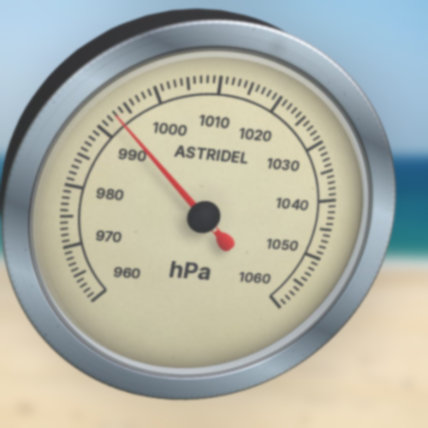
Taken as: 993 hPa
